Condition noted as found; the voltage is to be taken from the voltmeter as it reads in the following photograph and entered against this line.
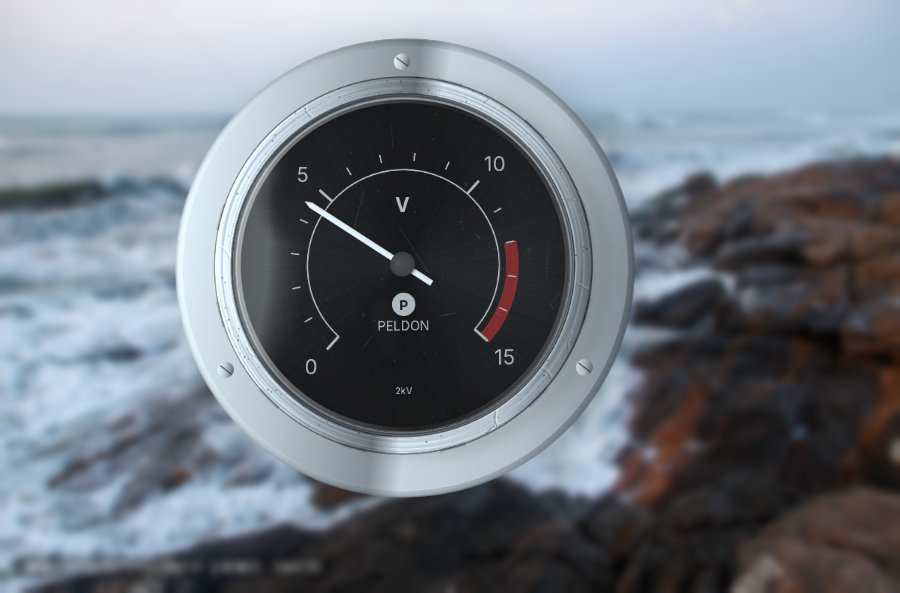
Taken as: 4.5 V
